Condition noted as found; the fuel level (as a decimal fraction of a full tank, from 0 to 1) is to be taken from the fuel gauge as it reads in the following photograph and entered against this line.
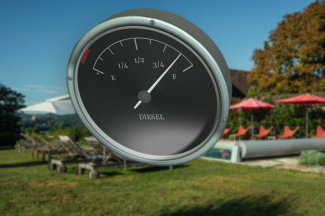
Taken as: 0.875
